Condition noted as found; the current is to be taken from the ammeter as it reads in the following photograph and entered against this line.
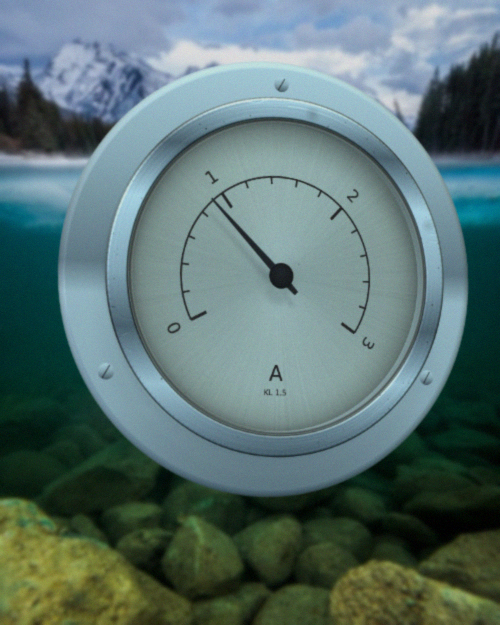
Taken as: 0.9 A
